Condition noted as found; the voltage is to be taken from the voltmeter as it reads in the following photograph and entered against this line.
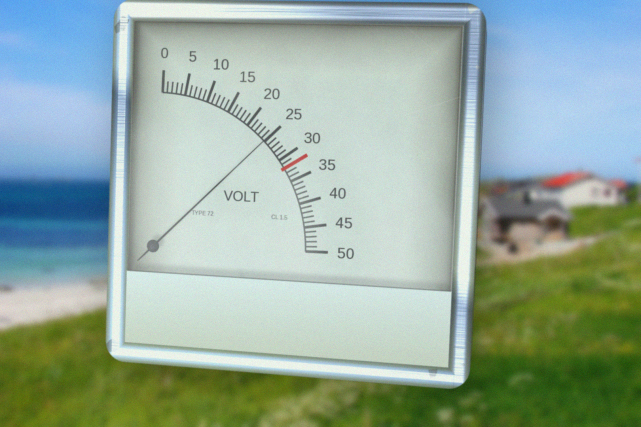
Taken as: 25 V
